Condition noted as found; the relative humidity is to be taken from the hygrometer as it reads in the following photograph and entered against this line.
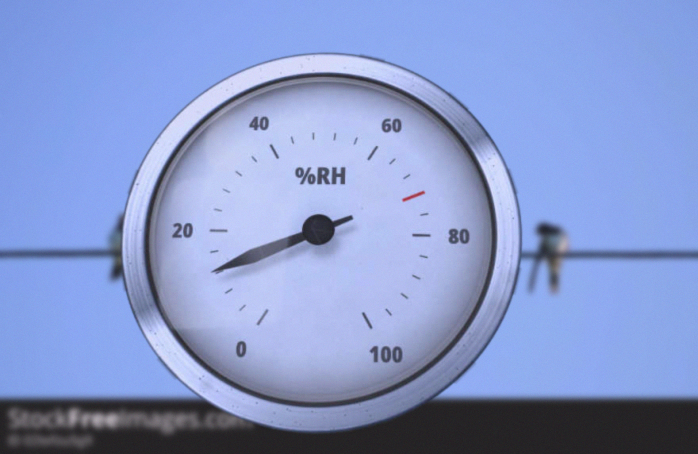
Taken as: 12 %
